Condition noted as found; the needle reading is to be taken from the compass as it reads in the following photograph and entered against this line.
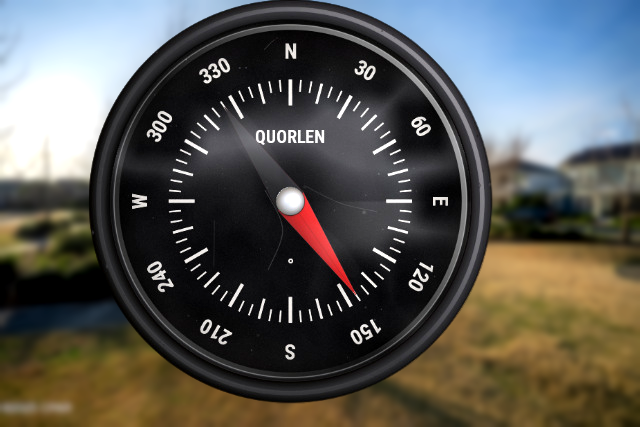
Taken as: 145 °
